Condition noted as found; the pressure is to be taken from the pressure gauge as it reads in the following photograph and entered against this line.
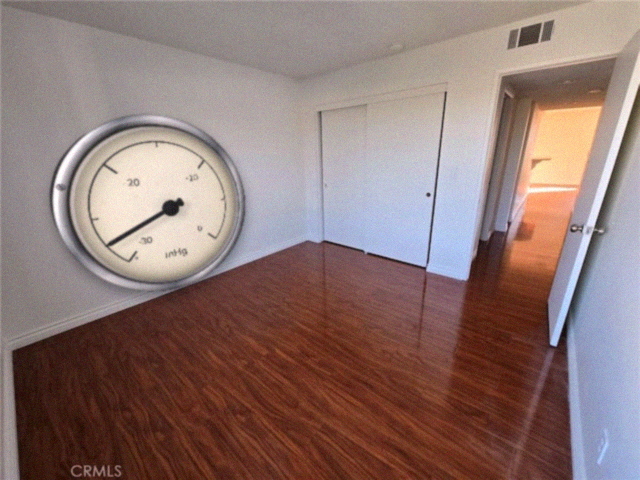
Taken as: -27.5 inHg
